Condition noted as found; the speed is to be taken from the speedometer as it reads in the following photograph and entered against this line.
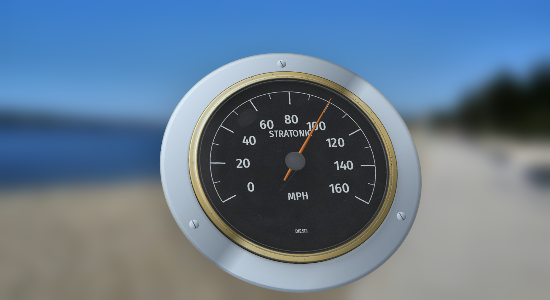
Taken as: 100 mph
